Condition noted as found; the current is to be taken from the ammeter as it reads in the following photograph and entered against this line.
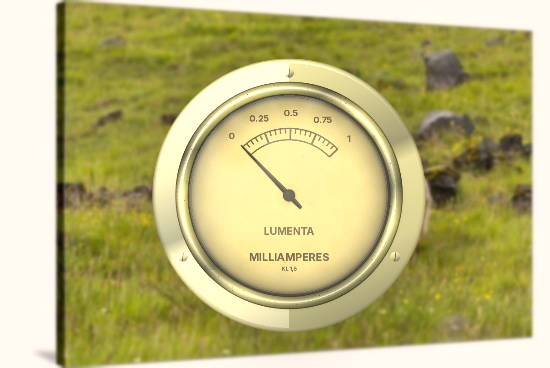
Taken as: 0 mA
